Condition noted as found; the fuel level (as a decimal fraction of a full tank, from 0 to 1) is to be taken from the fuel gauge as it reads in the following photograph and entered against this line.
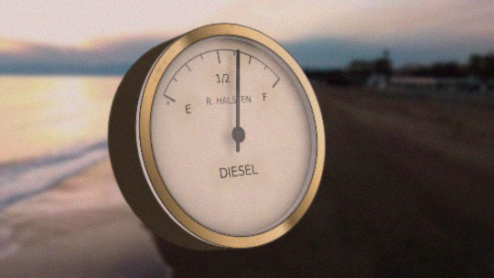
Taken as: 0.625
